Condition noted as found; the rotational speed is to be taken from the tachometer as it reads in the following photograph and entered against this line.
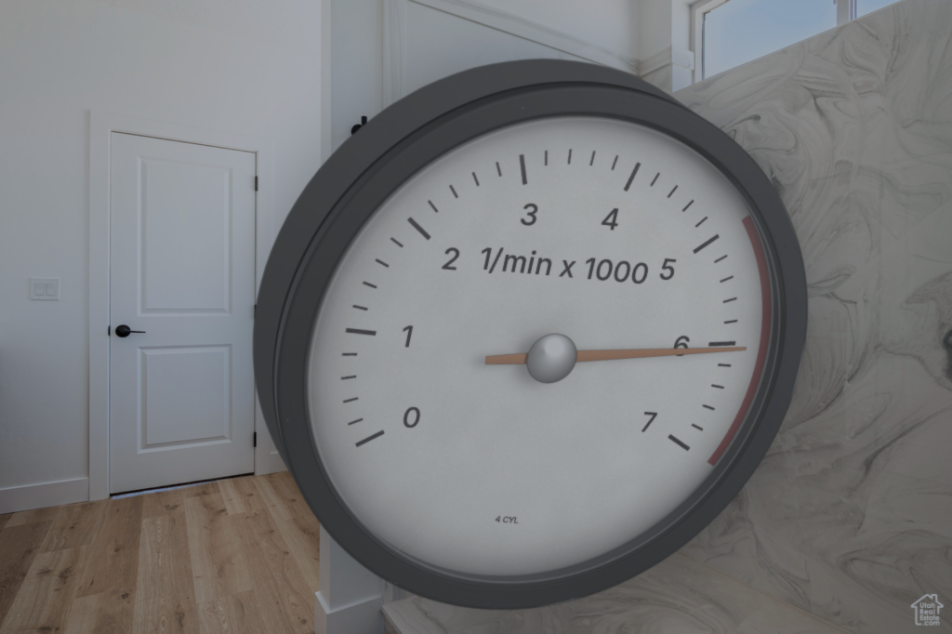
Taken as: 6000 rpm
